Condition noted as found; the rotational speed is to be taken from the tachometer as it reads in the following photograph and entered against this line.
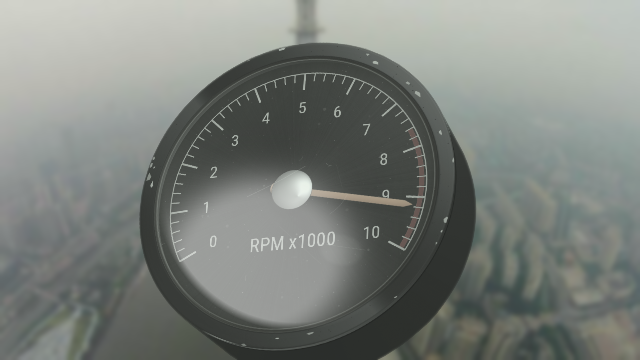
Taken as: 9200 rpm
